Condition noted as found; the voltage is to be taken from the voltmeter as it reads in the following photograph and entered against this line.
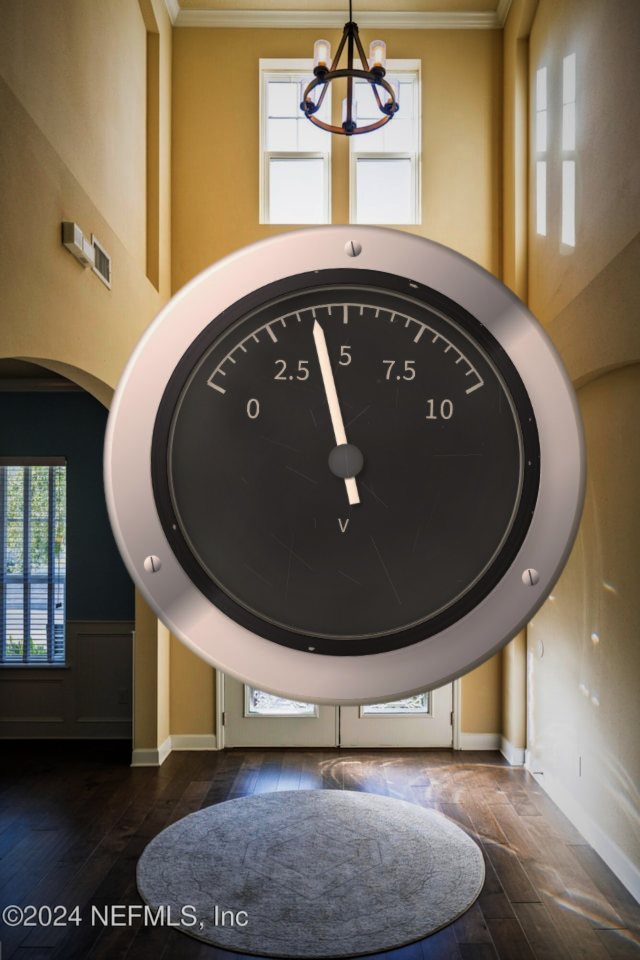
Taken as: 4 V
